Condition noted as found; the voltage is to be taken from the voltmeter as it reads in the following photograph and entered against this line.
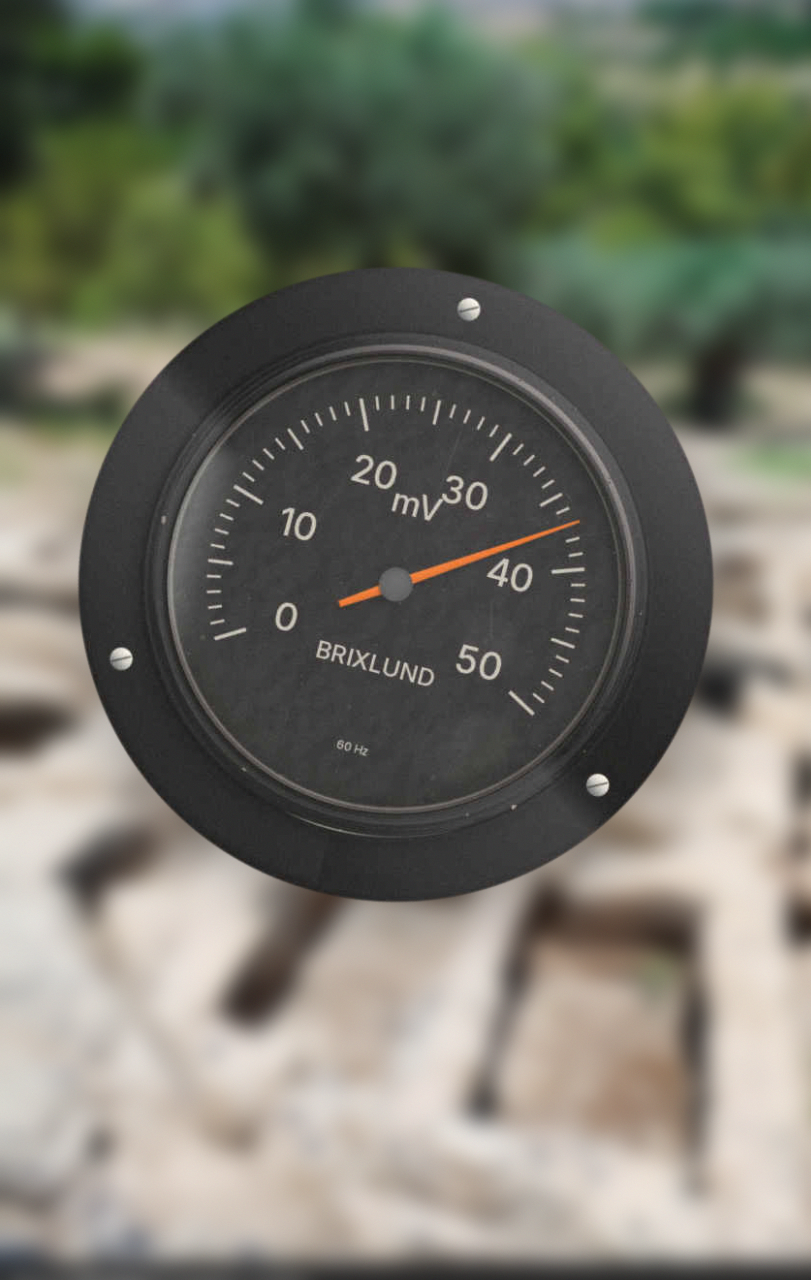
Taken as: 37 mV
